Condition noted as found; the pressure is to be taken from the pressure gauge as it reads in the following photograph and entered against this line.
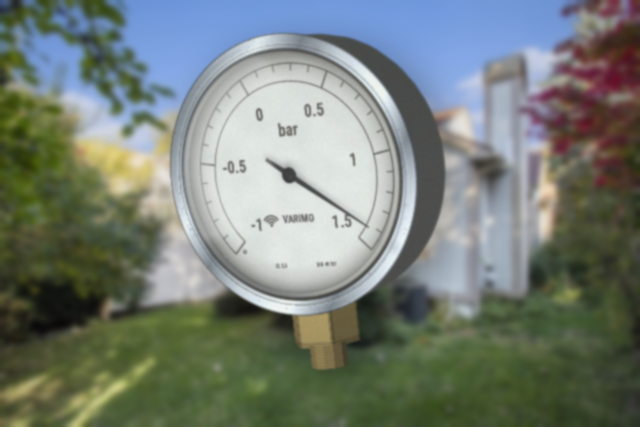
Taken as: 1.4 bar
